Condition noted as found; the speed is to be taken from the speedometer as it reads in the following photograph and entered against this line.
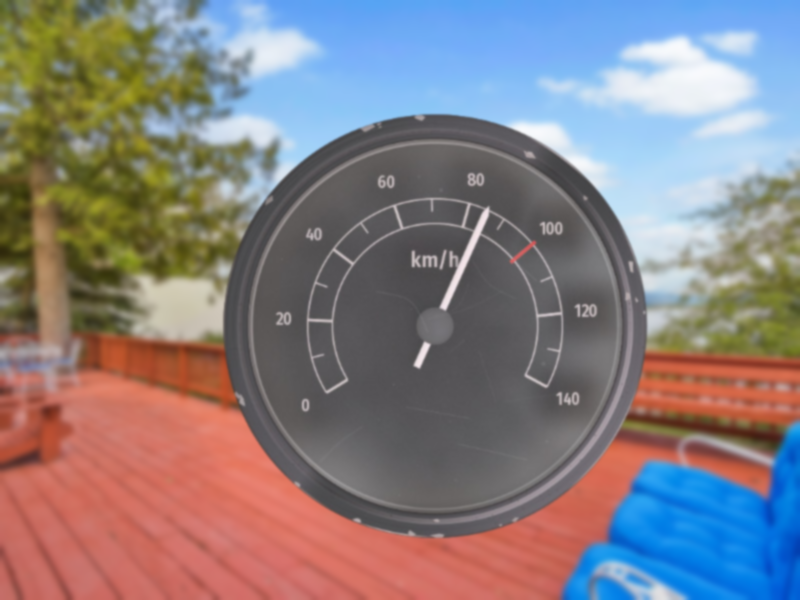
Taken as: 85 km/h
